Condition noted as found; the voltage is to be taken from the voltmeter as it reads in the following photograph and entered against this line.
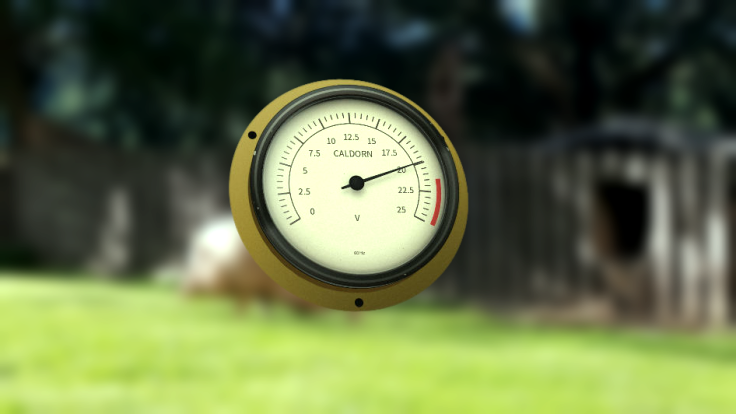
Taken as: 20 V
